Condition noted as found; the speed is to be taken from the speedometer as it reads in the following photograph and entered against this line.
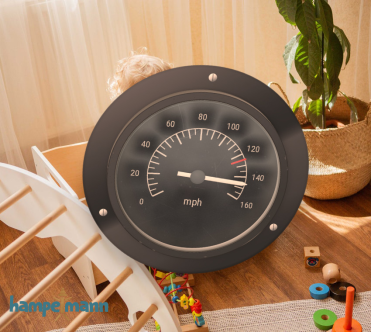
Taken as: 145 mph
